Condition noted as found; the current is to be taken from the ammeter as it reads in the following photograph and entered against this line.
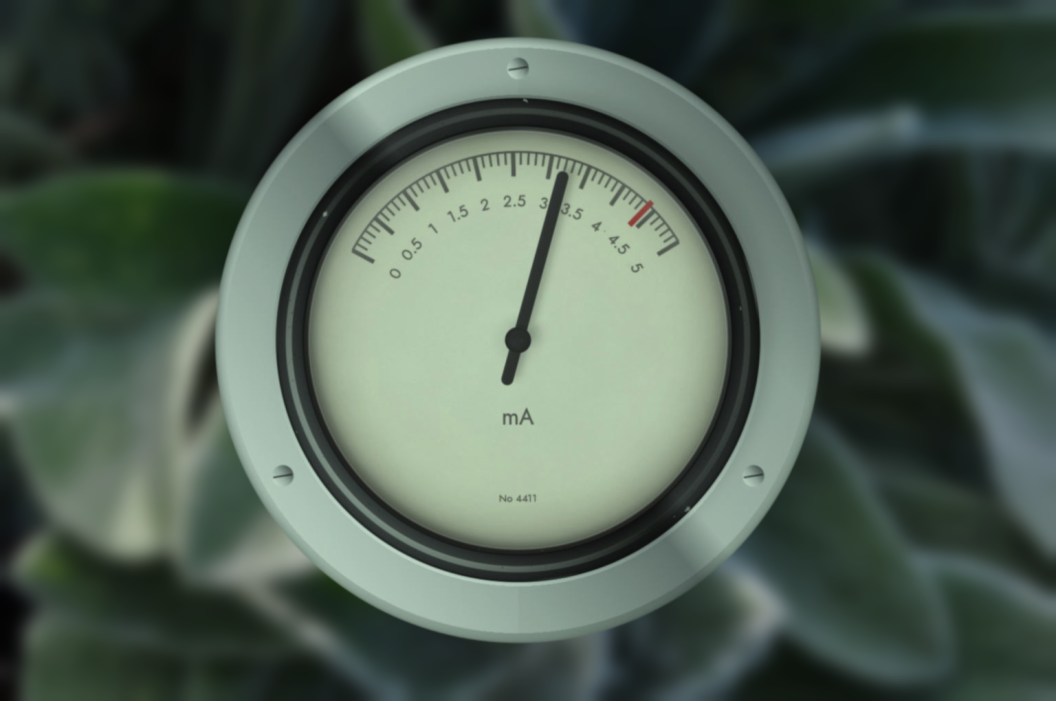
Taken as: 3.2 mA
